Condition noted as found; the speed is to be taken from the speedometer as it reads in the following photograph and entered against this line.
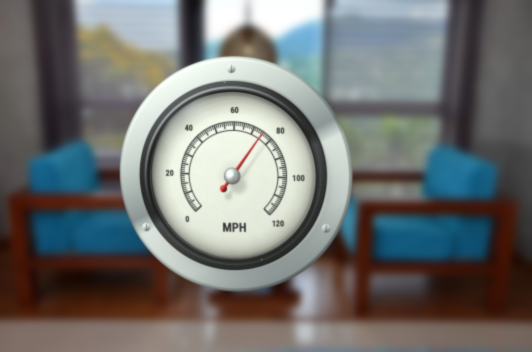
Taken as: 75 mph
